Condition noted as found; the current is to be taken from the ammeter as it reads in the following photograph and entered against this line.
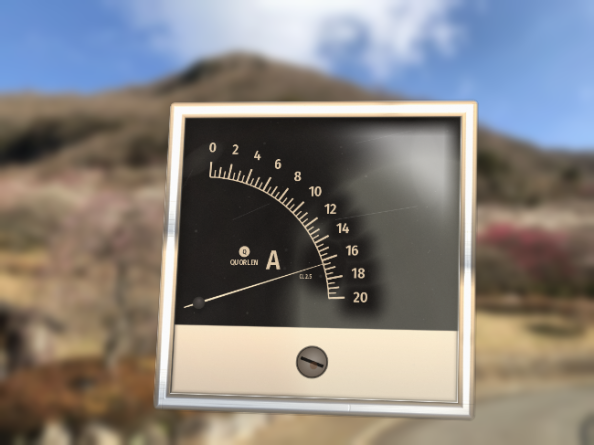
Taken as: 16.5 A
